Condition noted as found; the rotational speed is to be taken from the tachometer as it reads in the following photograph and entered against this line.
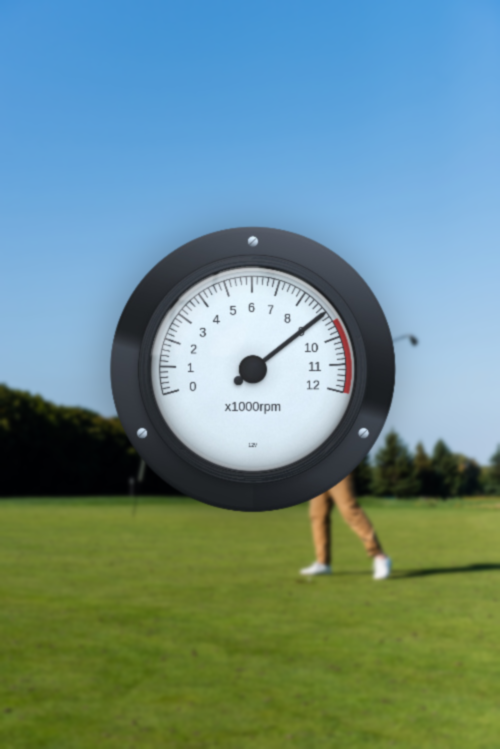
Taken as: 9000 rpm
